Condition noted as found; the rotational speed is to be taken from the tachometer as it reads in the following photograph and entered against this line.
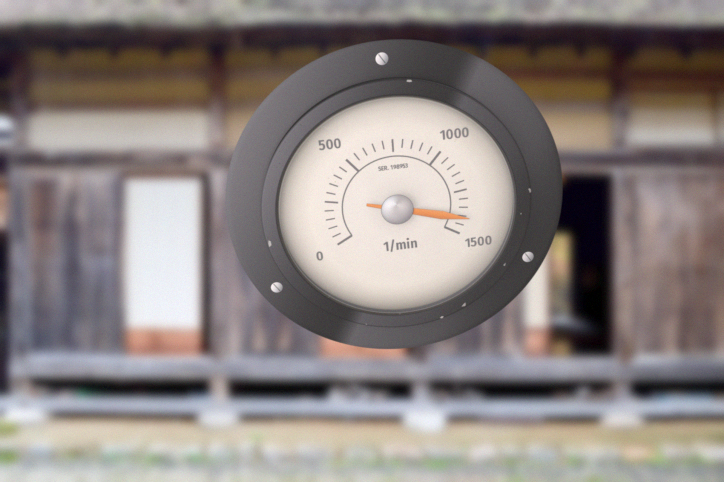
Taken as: 1400 rpm
